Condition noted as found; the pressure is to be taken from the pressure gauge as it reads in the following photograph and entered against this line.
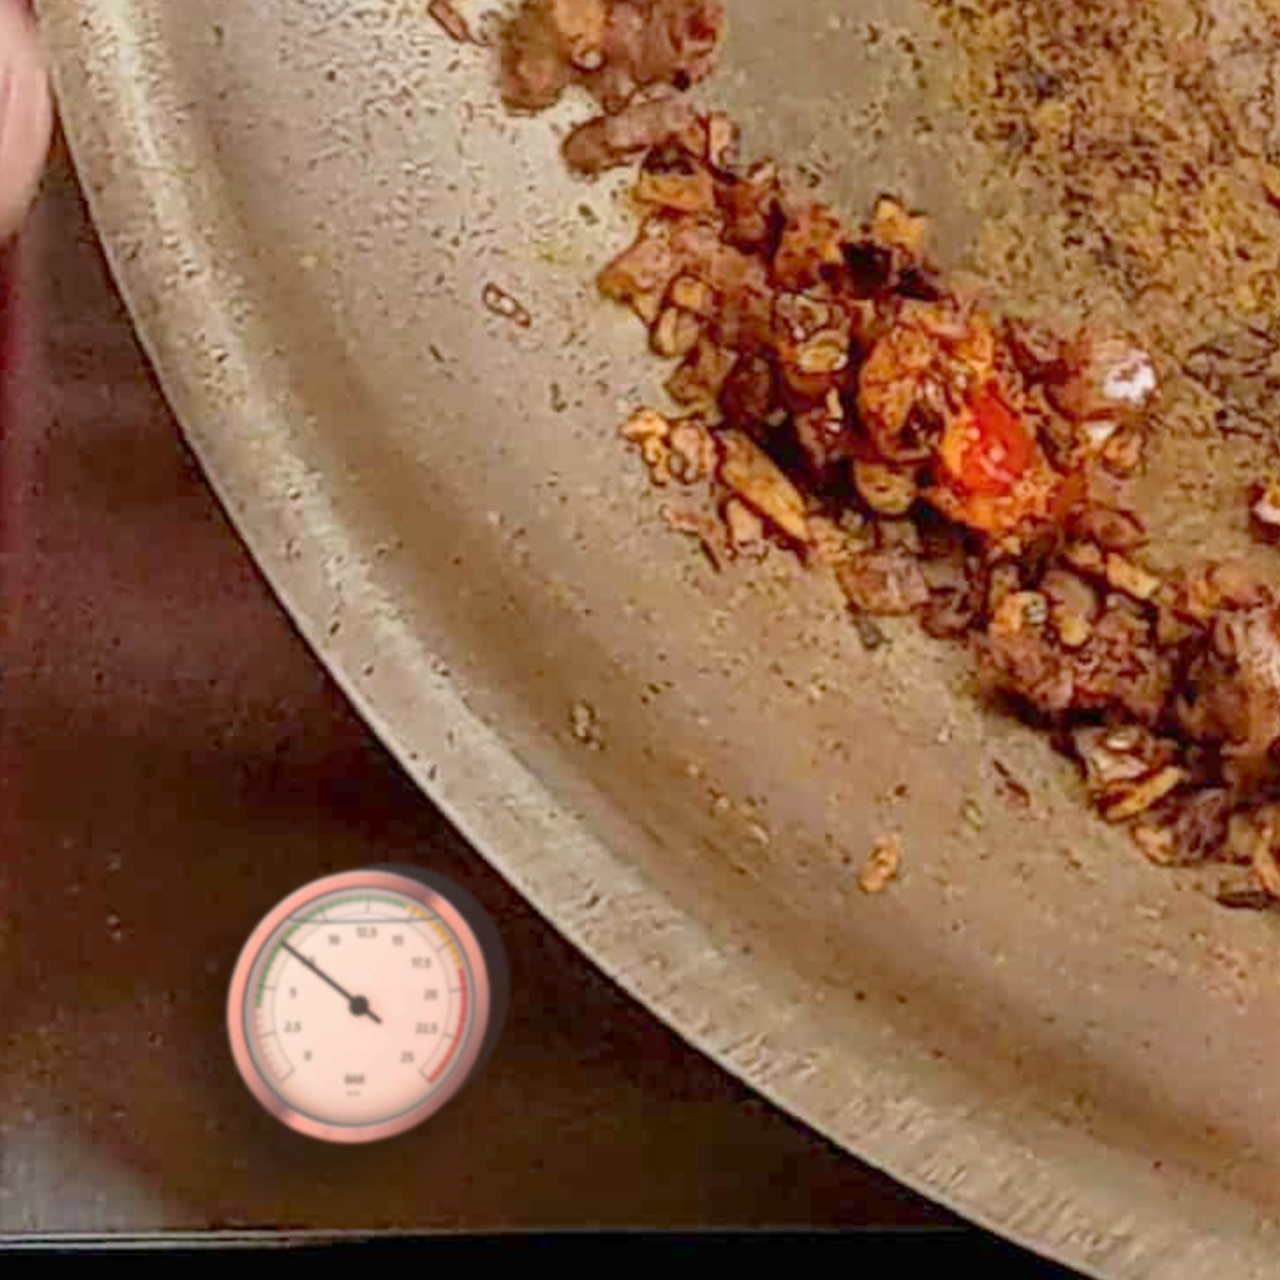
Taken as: 7.5 bar
